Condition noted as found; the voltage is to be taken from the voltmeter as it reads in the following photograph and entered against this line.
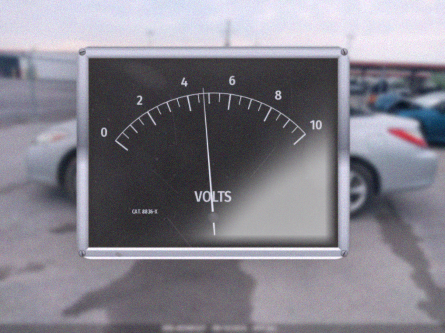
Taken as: 4.75 V
